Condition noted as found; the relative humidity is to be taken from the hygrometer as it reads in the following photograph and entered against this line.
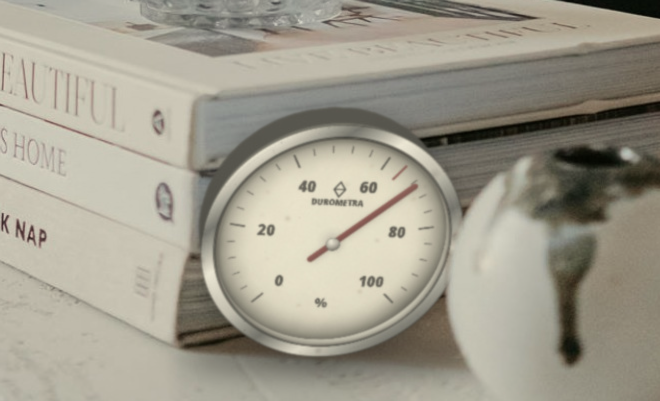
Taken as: 68 %
